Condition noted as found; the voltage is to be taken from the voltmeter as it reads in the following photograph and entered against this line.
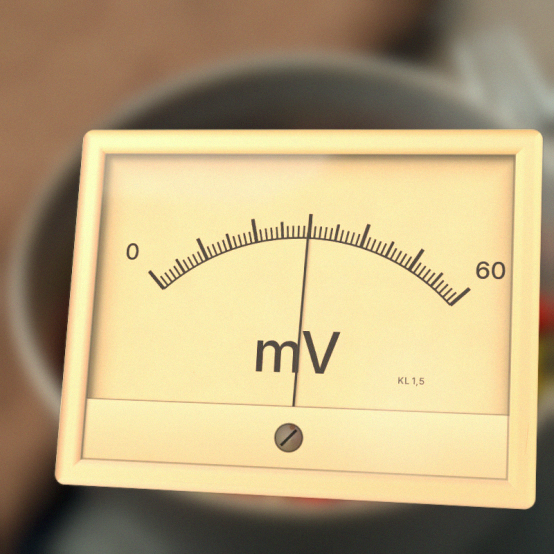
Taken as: 30 mV
